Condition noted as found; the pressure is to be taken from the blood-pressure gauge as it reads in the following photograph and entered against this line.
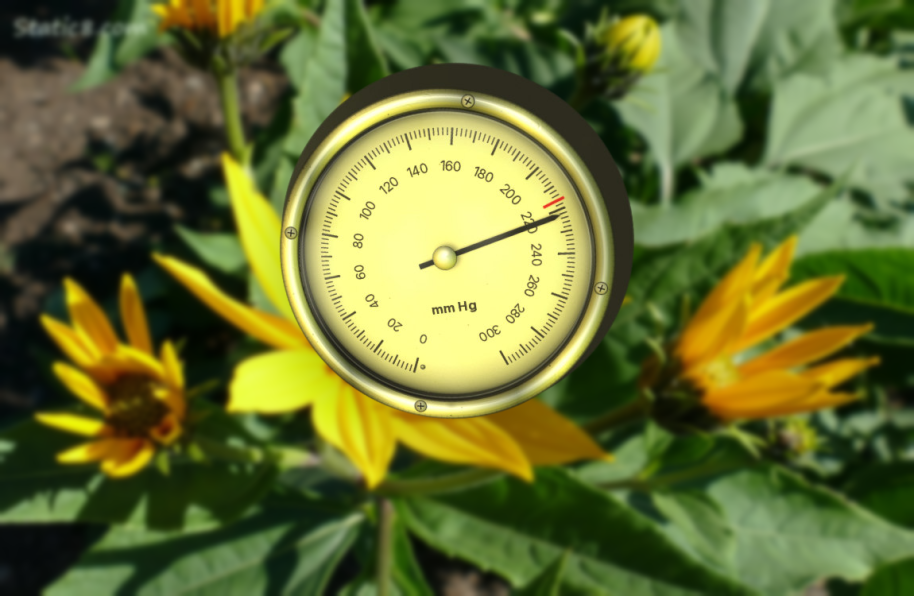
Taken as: 222 mmHg
